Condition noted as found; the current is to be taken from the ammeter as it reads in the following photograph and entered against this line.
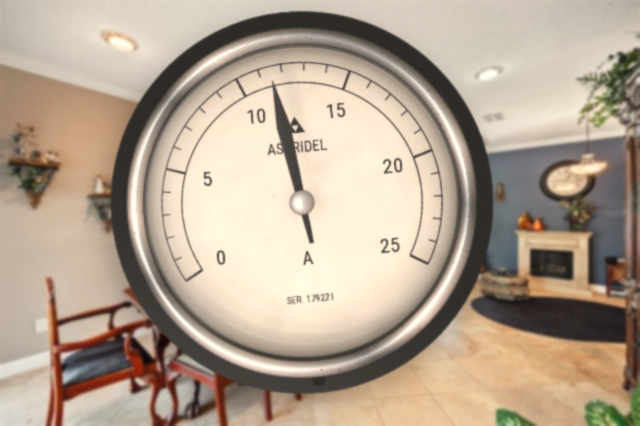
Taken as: 11.5 A
